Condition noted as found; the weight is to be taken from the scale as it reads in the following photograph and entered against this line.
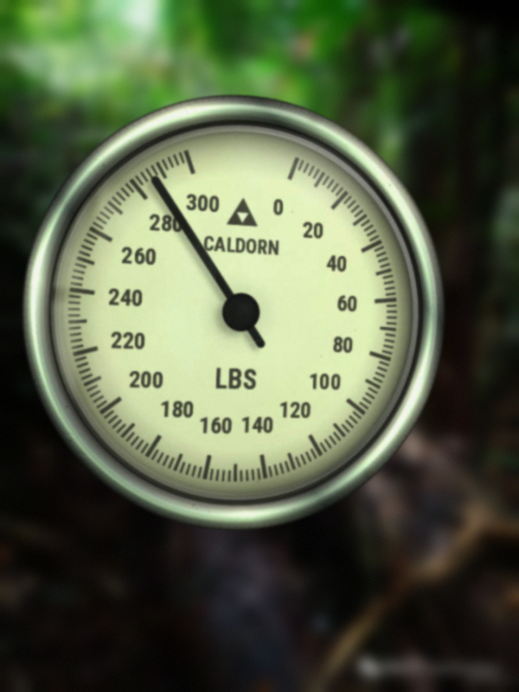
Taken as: 286 lb
